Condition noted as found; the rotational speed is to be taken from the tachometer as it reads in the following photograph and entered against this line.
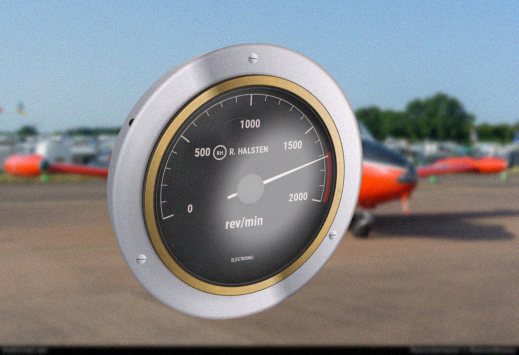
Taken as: 1700 rpm
